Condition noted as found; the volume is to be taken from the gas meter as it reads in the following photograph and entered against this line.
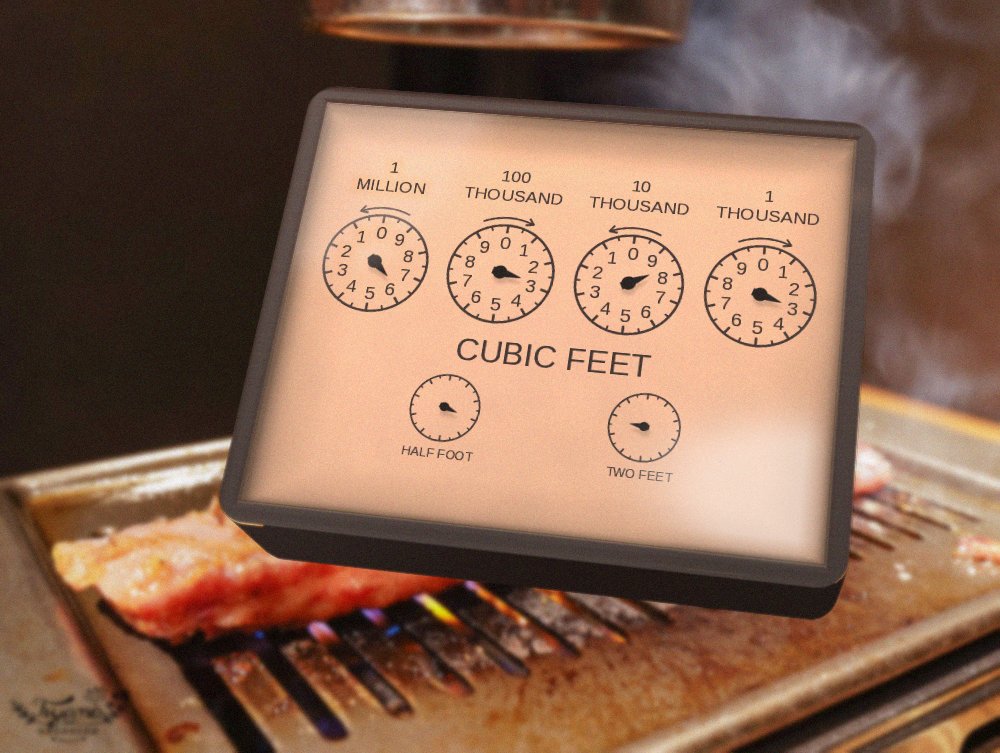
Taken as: 628300 ft³
